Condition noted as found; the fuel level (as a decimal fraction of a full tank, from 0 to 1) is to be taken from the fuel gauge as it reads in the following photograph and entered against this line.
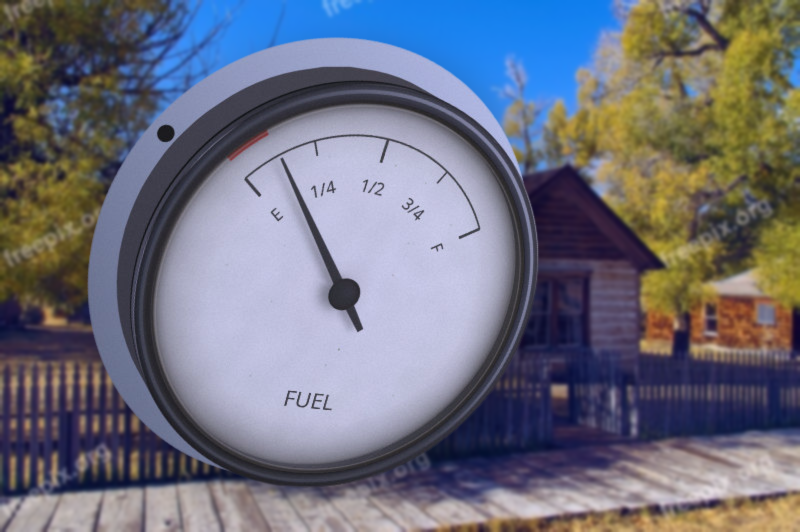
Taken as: 0.125
